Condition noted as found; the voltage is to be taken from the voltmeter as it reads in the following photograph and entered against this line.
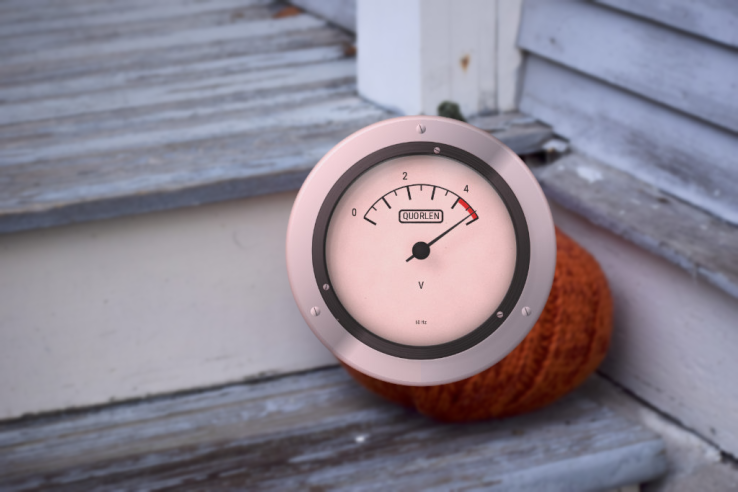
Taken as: 4.75 V
